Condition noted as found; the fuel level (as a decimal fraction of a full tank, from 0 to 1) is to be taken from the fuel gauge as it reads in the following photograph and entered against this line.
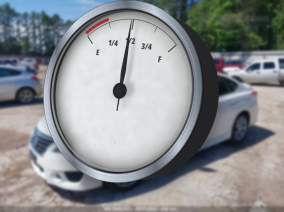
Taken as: 0.5
